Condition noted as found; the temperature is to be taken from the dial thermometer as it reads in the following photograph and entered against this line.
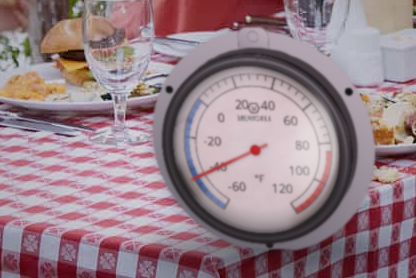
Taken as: -40 °F
